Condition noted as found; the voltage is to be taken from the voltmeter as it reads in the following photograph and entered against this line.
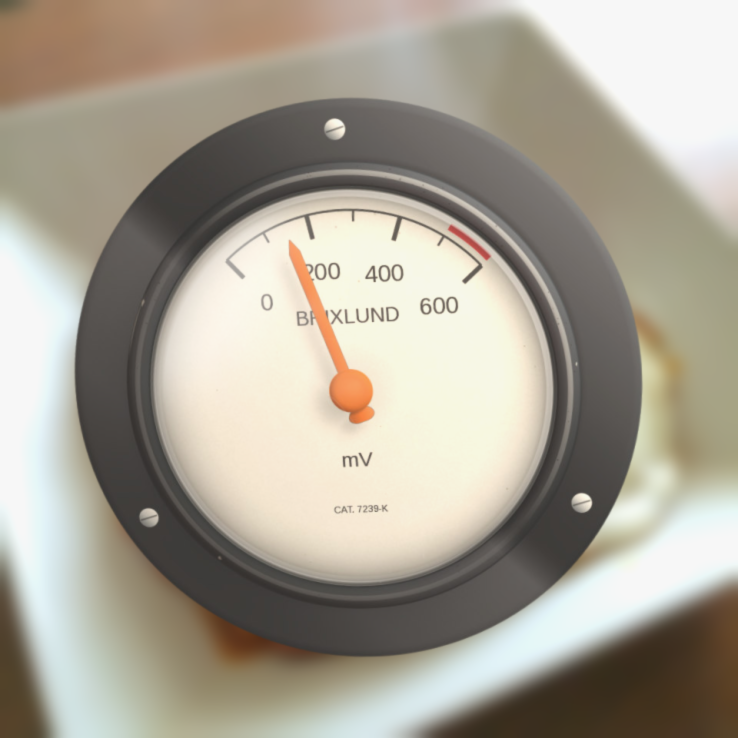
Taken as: 150 mV
